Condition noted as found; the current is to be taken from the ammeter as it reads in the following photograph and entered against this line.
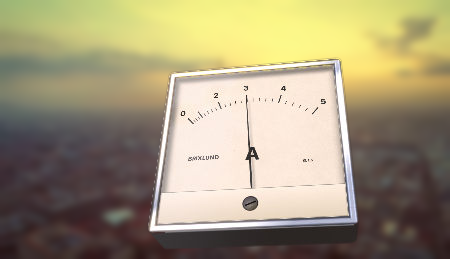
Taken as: 3 A
